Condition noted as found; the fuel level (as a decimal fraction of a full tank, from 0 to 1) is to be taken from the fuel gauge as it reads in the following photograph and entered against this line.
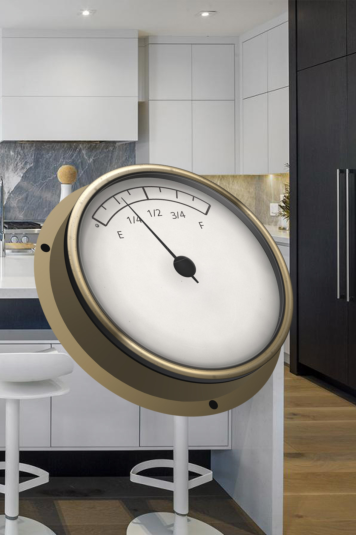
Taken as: 0.25
